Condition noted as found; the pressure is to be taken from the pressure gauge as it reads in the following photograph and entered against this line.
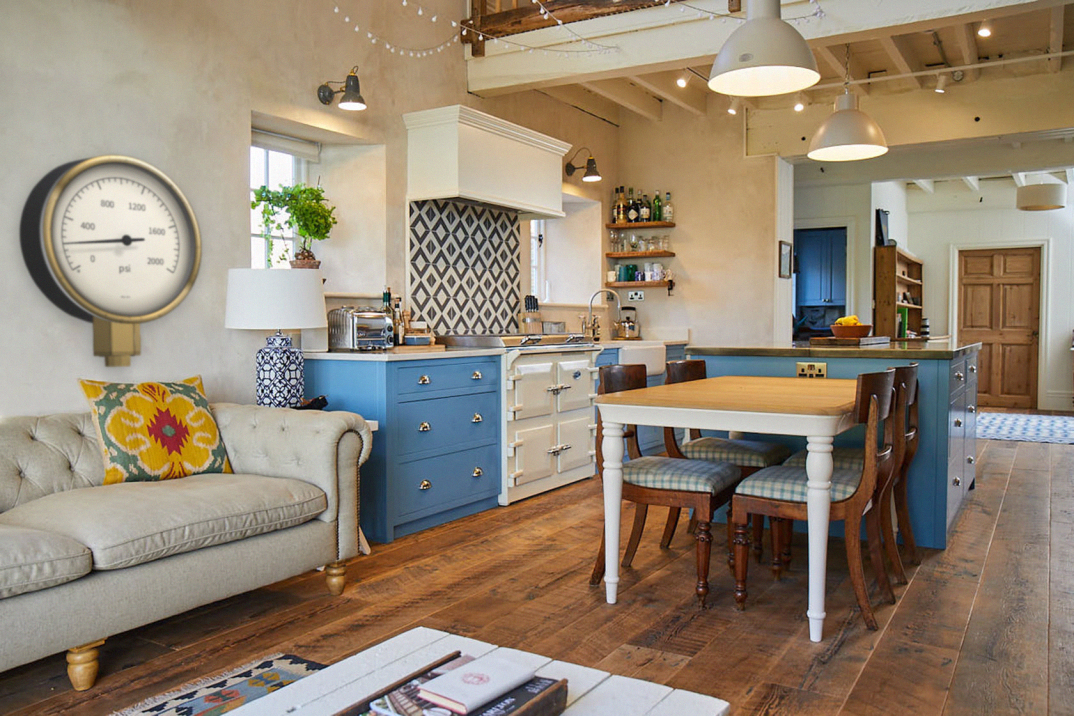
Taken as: 200 psi
